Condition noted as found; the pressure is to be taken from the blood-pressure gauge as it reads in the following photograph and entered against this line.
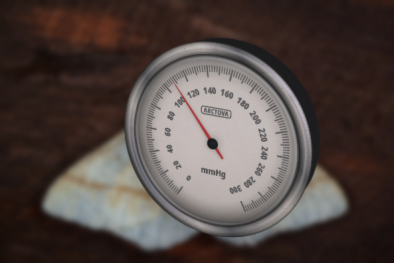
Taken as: 110 mmHg
